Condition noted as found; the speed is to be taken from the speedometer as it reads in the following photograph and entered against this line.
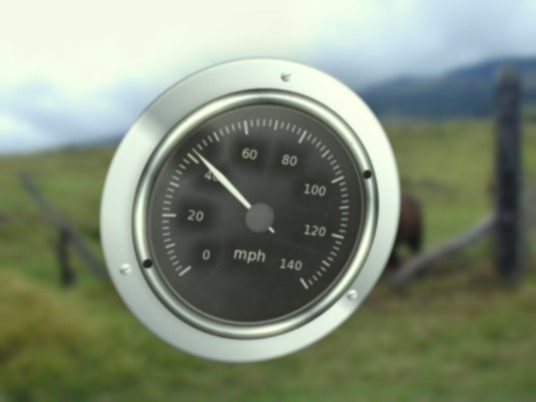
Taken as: 42 mph
